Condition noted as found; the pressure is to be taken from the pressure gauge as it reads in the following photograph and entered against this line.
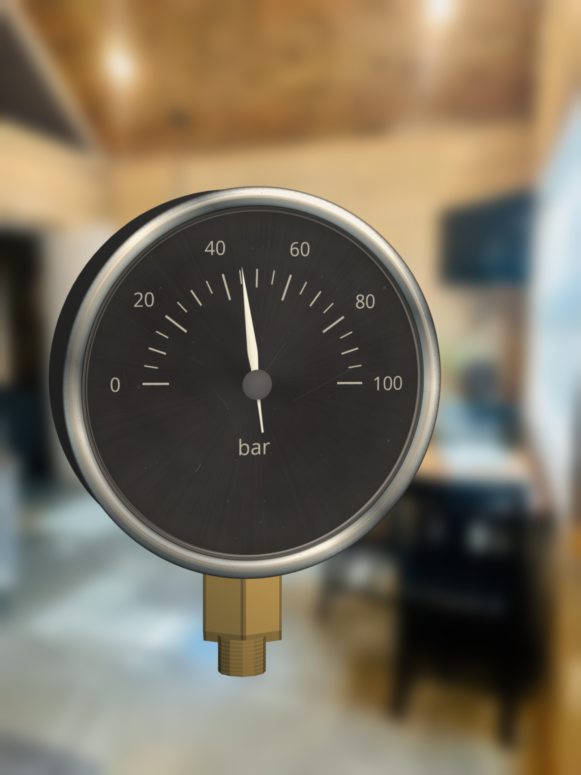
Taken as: 45 bar
